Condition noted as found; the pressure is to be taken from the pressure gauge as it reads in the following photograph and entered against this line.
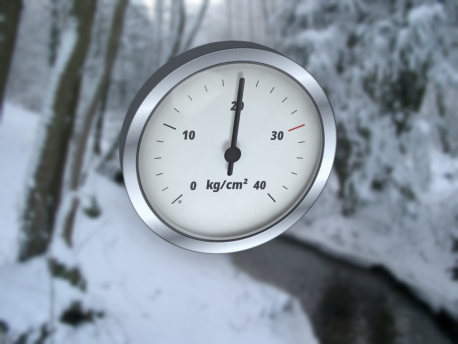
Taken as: 20 kg/cm²
